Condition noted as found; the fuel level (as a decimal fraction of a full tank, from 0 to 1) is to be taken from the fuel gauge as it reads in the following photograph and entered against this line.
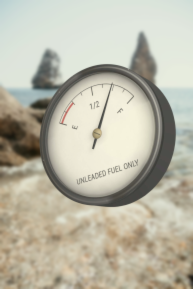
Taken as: 0.75
